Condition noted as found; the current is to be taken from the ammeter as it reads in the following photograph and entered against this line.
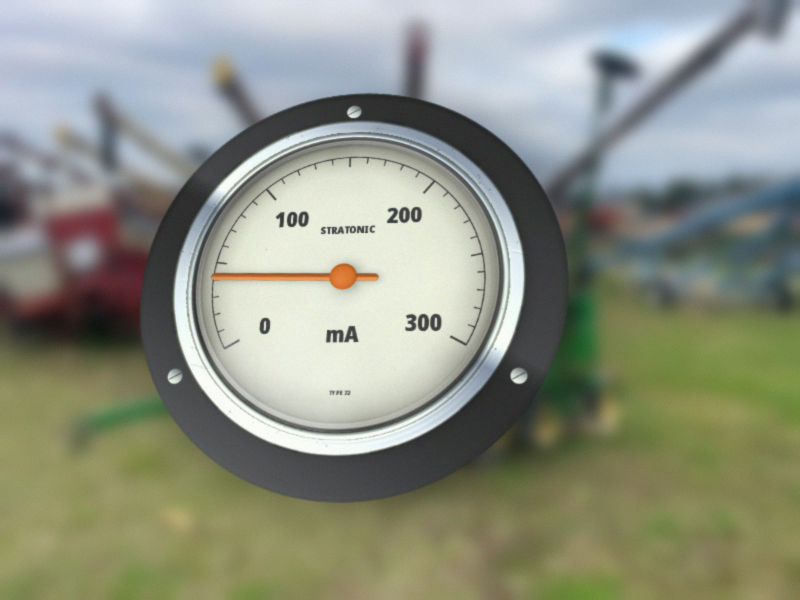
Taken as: 40 mA
